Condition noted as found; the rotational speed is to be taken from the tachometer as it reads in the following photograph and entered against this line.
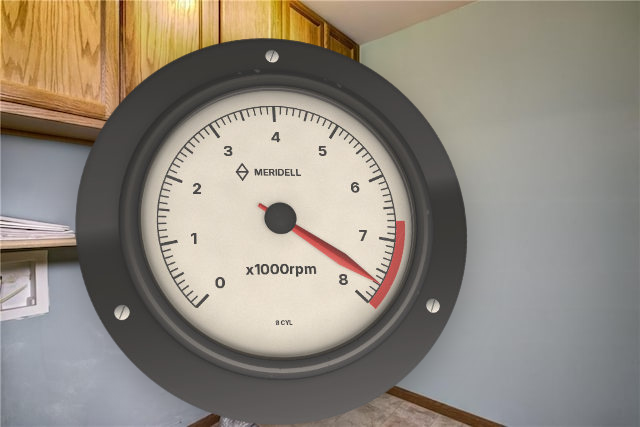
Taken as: 7700 rpm
